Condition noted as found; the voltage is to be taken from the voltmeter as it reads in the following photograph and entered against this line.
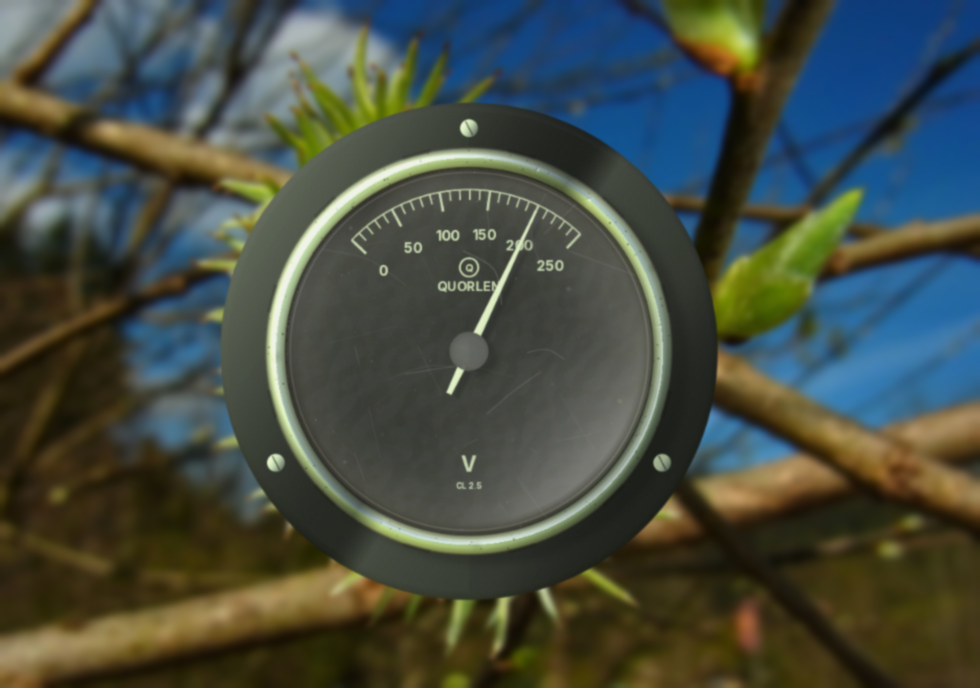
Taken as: 200 V
